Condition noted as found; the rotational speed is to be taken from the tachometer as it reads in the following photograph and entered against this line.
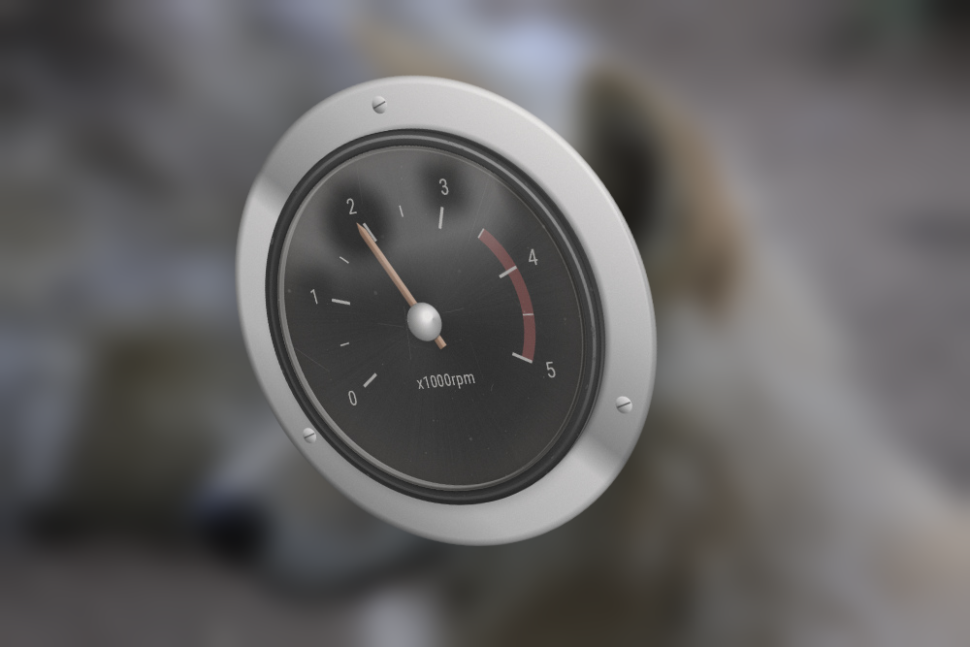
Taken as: 2000 rpm
